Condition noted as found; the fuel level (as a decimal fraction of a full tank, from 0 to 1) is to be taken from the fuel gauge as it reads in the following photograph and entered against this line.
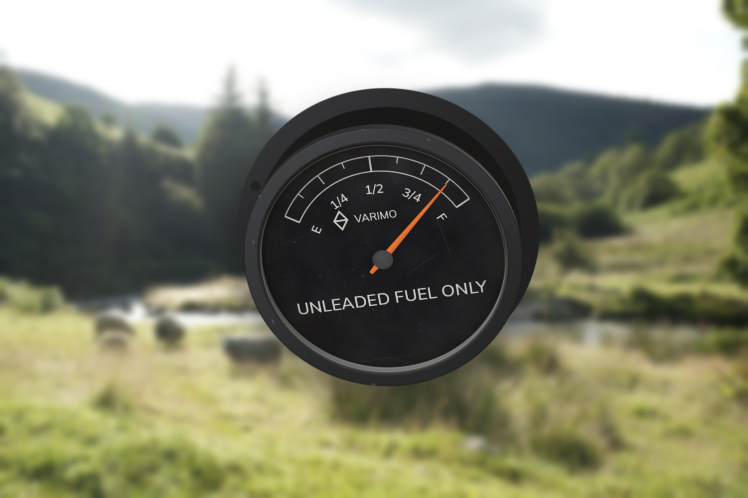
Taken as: 0.875
